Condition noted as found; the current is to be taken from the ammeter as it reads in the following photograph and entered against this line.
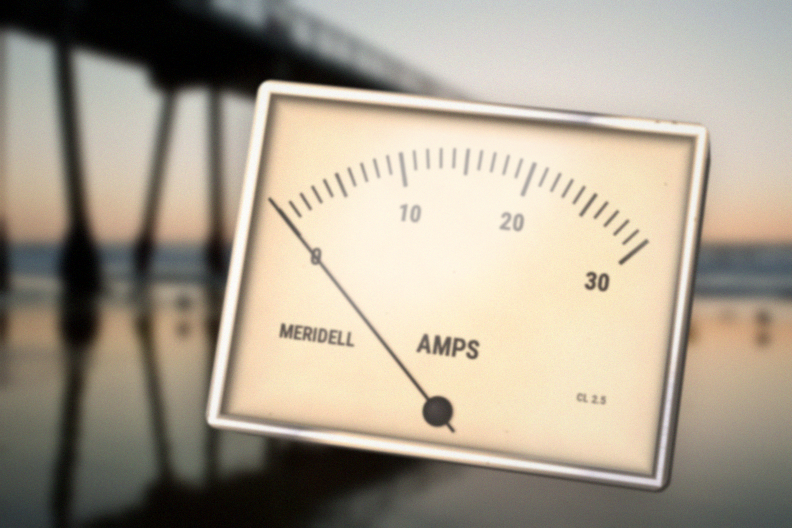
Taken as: 0 A
